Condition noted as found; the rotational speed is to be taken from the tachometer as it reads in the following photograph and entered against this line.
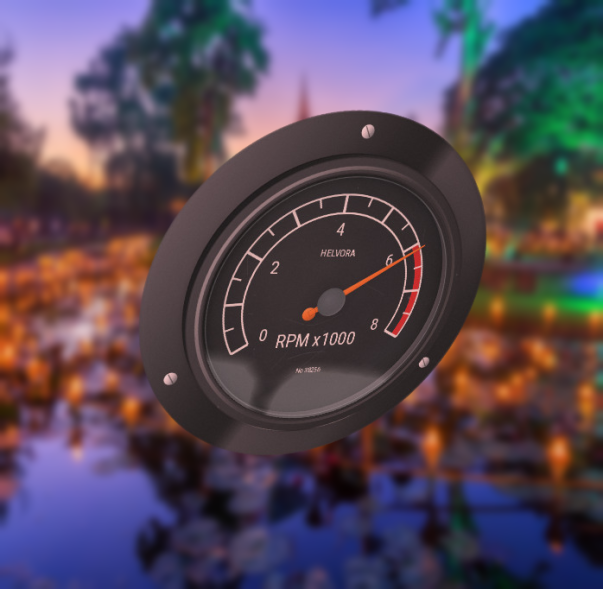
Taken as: 6000 rpm
